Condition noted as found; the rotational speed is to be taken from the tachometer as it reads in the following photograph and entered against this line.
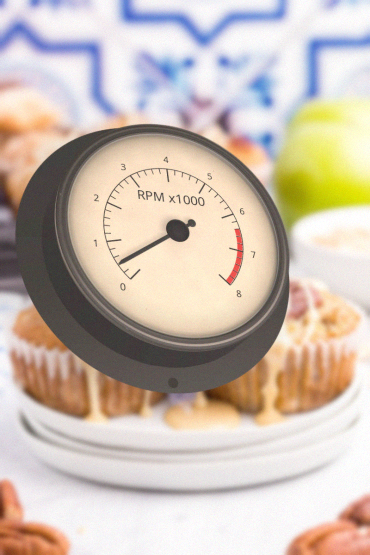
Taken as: 400 rpm
